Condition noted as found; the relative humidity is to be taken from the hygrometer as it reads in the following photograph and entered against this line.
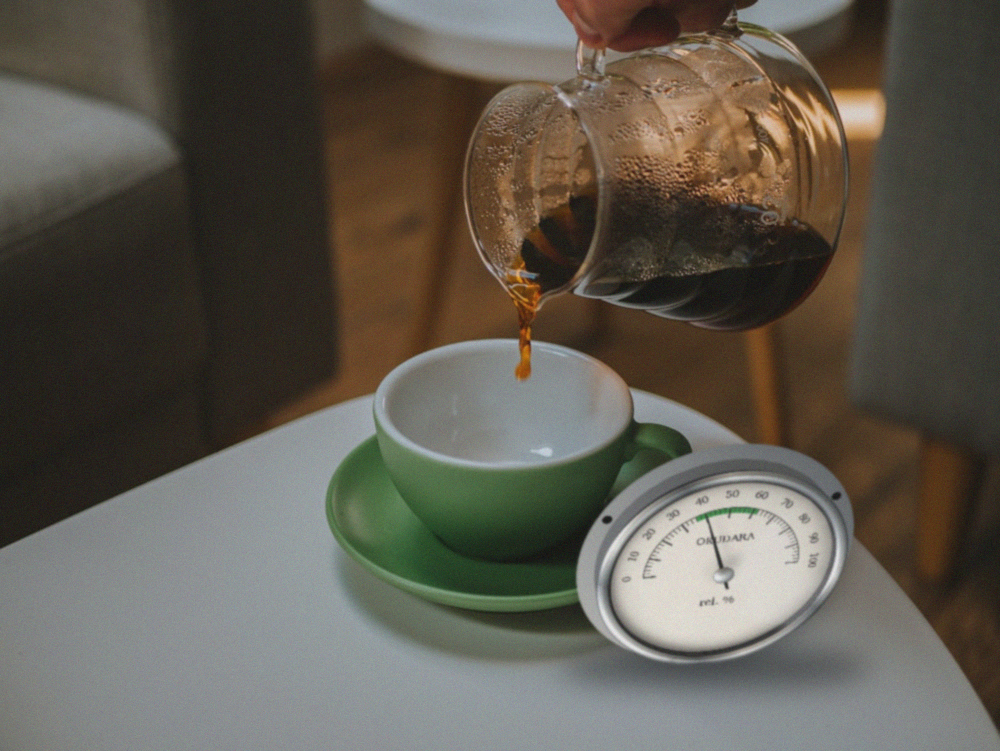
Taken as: 40 %
